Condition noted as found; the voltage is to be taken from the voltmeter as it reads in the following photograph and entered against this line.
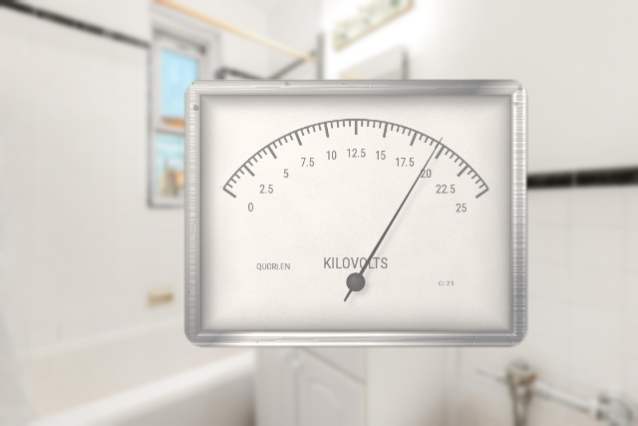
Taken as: 19.5 kV
